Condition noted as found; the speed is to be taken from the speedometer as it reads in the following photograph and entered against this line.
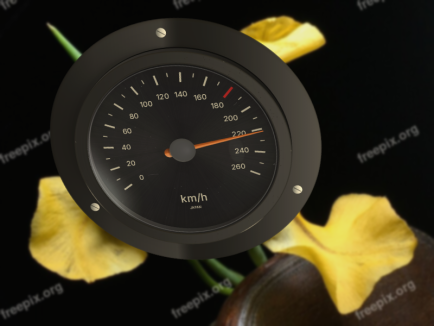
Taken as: 220 km/h
